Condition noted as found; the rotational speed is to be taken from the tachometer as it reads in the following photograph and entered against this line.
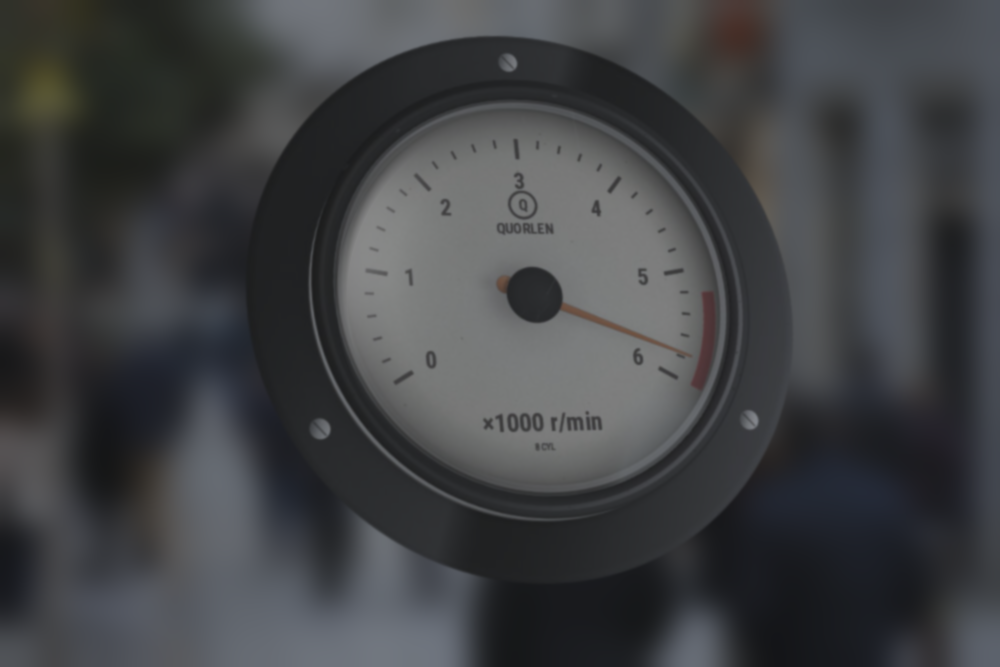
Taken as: 5800 rpm
